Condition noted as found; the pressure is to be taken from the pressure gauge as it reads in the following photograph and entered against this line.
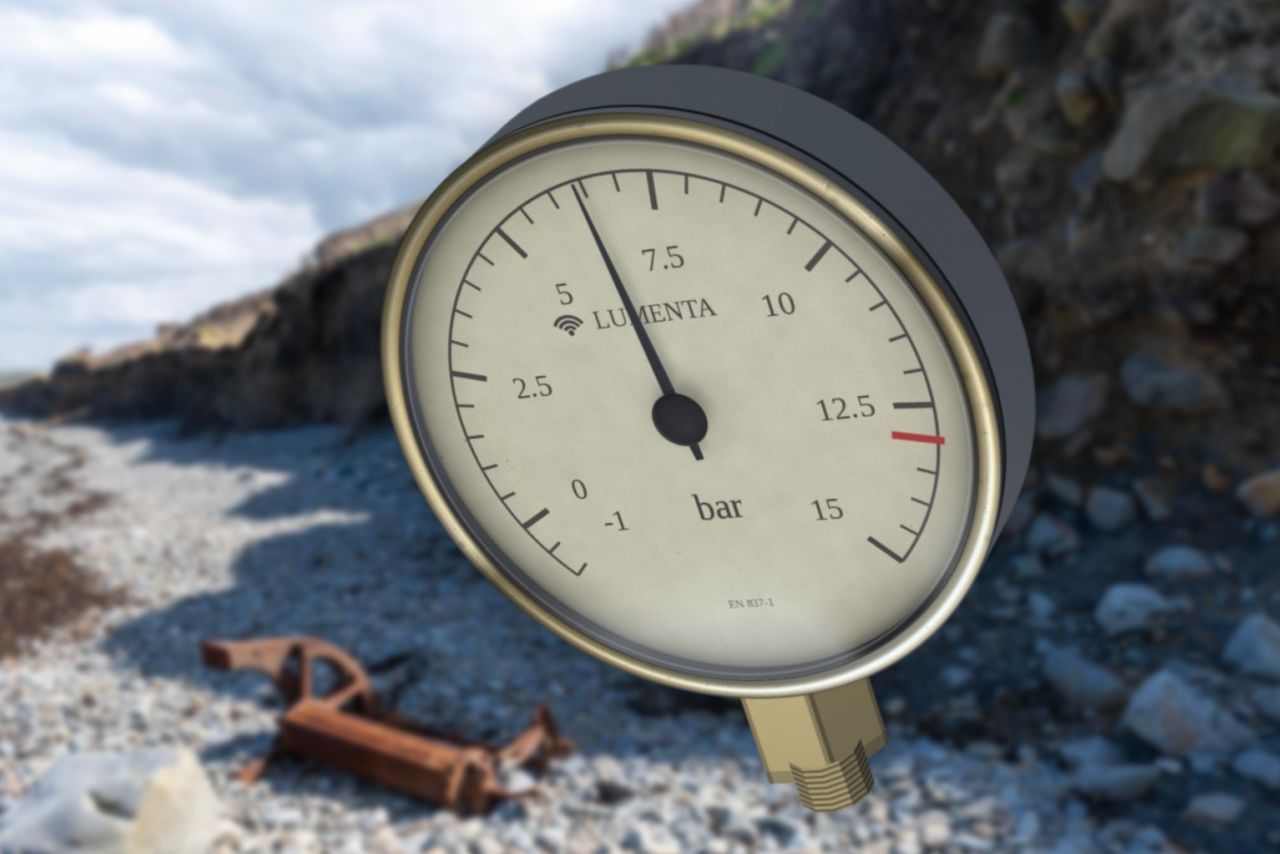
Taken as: 6.5 bar
